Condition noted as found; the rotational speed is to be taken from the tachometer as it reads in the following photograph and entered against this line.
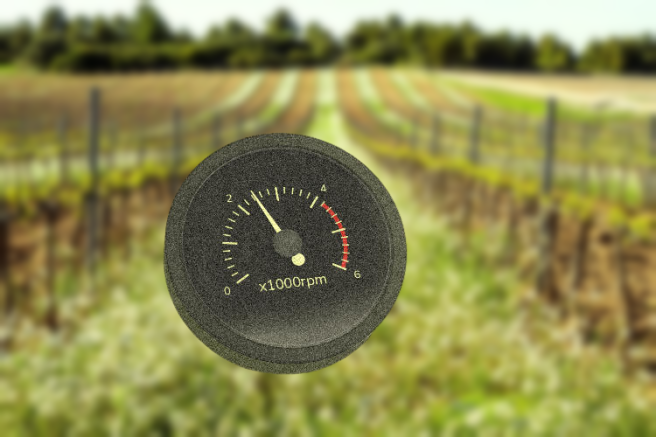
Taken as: 2400 rpm
